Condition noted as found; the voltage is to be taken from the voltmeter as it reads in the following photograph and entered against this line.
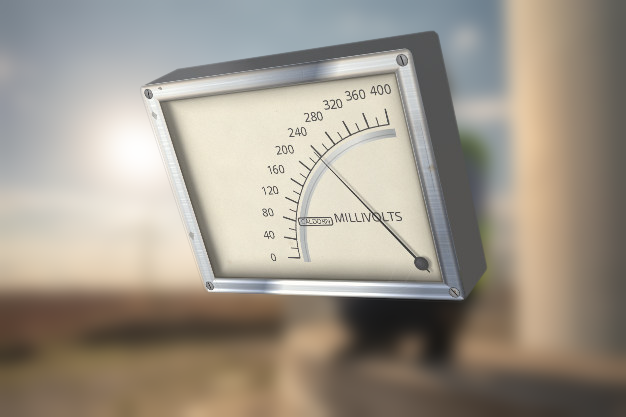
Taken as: 240 mV
